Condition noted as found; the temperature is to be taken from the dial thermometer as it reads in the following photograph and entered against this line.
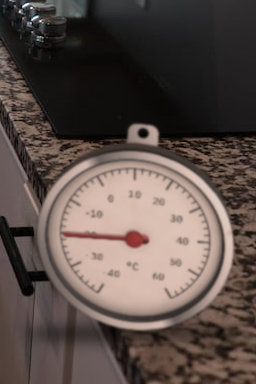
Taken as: -20 °C
